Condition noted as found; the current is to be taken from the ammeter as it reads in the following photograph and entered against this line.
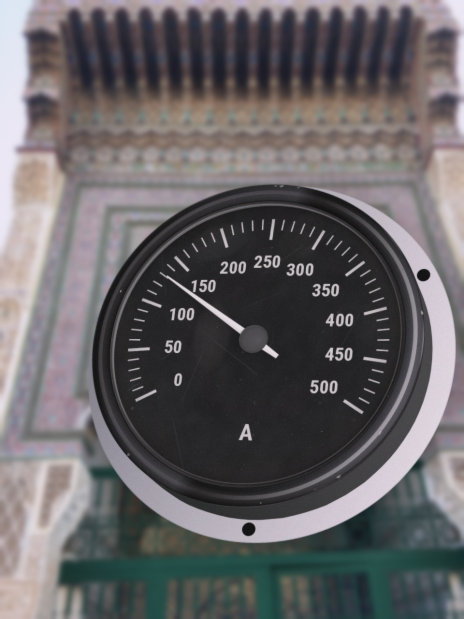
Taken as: 130 A
